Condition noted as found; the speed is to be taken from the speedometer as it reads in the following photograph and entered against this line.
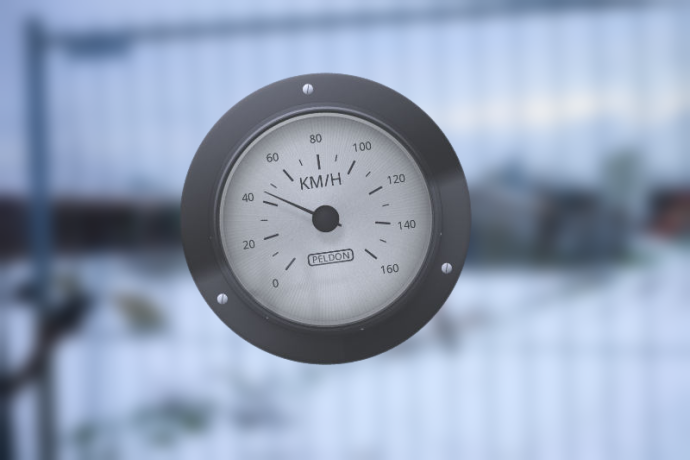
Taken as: 45 km/h
